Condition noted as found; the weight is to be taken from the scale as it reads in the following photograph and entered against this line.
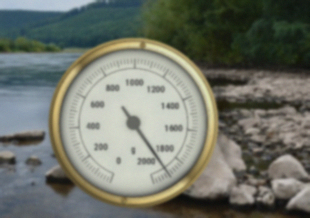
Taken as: 1900 g
